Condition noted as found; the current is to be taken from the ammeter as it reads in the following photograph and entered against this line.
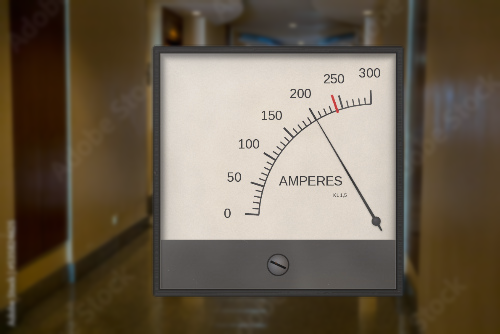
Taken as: 200 A
